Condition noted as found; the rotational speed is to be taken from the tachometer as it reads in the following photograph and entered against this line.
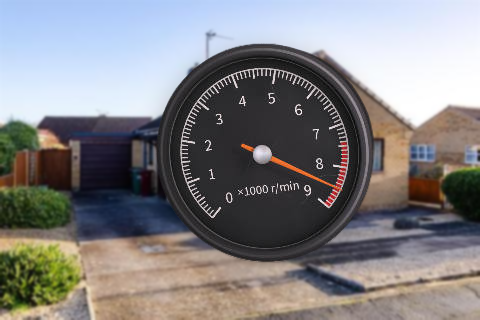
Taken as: 8500 rpm
